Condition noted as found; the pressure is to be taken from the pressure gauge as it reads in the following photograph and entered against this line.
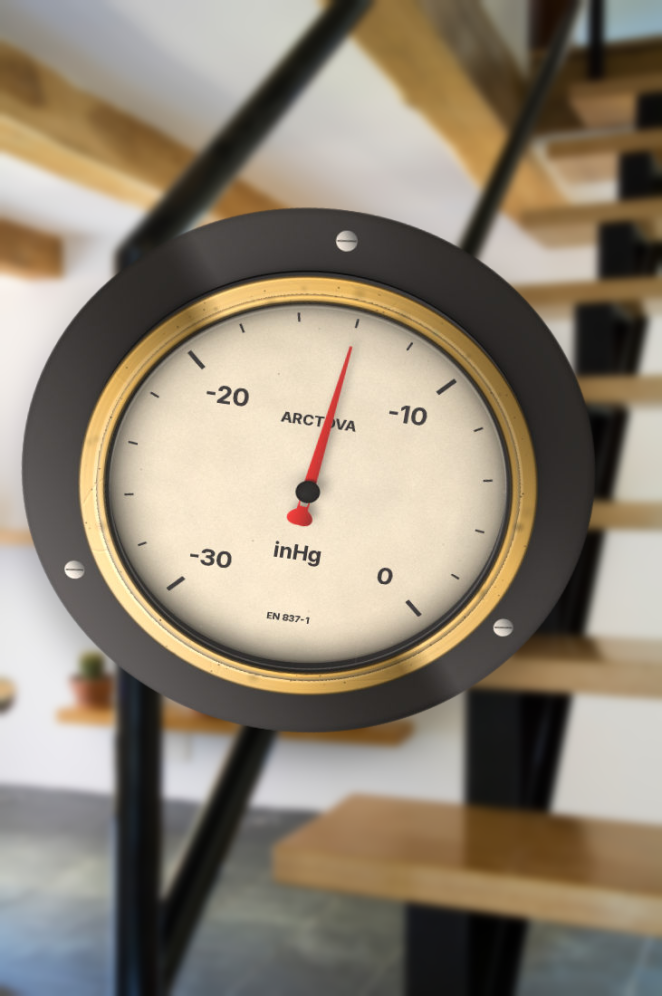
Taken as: -14 inHg
